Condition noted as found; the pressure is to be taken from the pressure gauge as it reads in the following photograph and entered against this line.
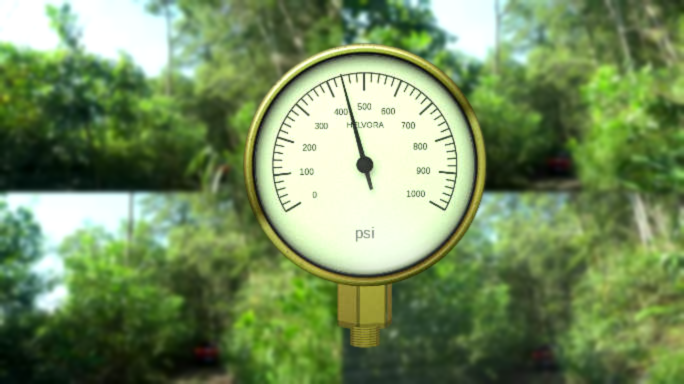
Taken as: 440 psi
